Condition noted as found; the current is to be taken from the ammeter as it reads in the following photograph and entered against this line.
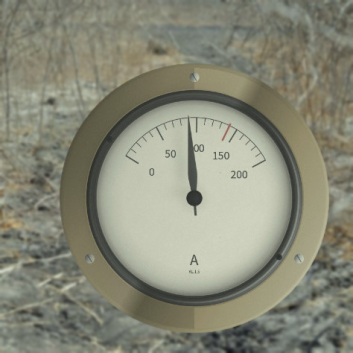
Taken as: 90 A
